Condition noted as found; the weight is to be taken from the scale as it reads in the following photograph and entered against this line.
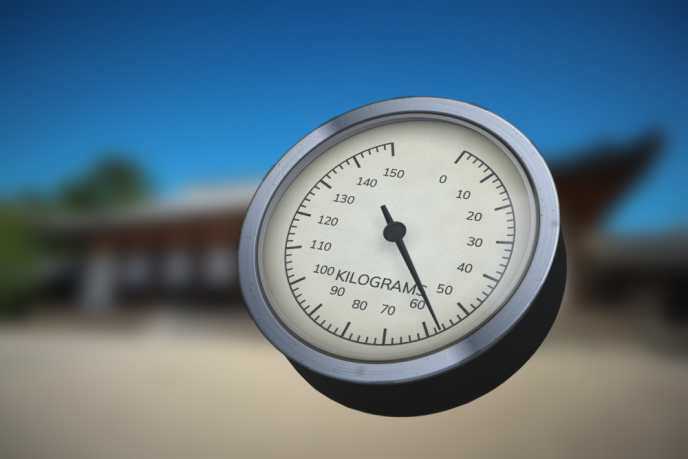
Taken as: 57 kg
